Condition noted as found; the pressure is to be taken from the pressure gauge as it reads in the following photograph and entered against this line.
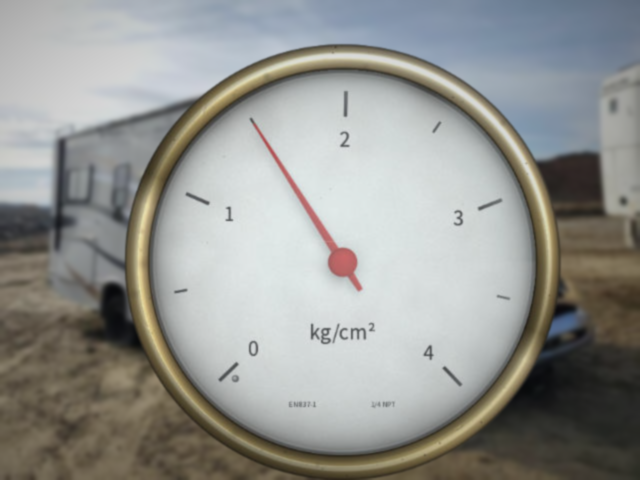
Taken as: 1.5 kg/cm²
